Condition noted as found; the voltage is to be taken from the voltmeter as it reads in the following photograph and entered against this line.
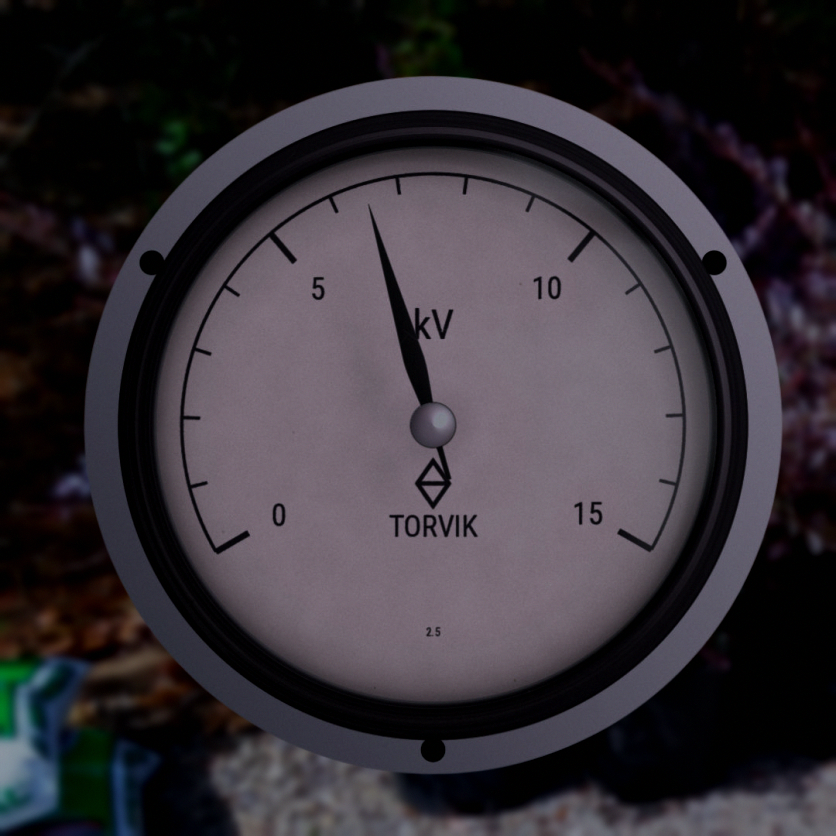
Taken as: 6.5 kV
